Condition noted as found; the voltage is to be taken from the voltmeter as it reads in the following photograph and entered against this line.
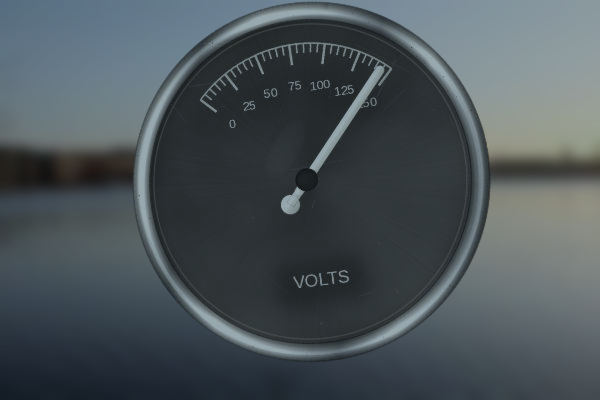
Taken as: 145 V
